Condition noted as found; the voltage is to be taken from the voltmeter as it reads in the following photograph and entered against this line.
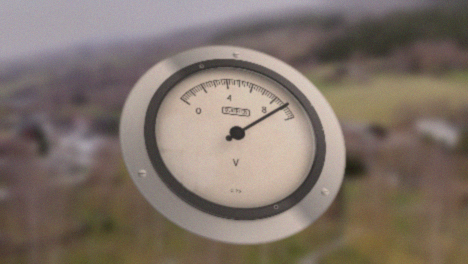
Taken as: 9 V
